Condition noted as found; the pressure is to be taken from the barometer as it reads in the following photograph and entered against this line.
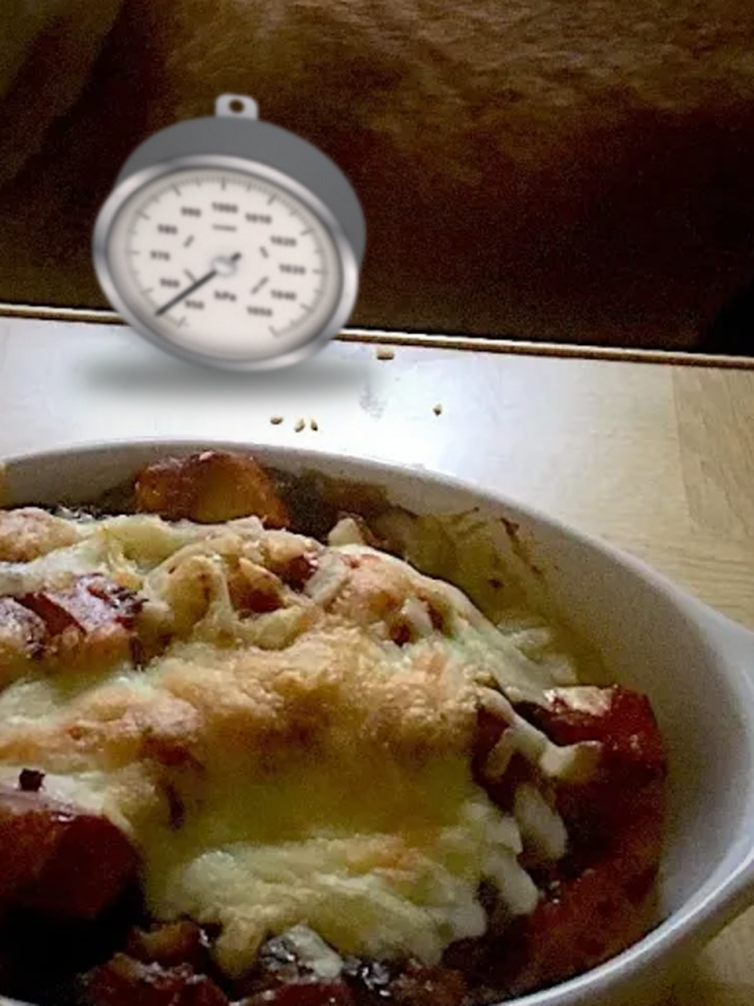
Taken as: 955 hPa
